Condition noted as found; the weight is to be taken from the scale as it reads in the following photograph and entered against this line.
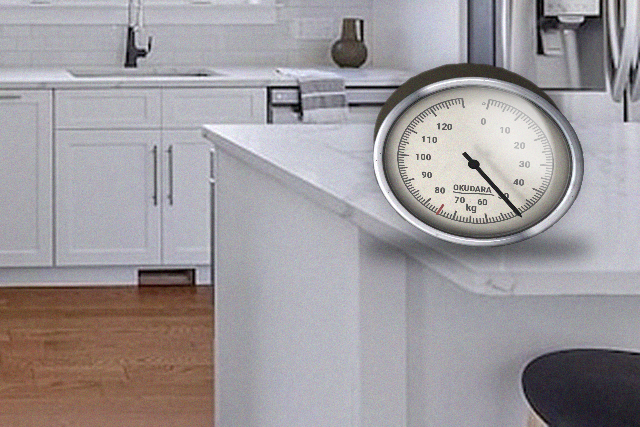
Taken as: 50 kg
